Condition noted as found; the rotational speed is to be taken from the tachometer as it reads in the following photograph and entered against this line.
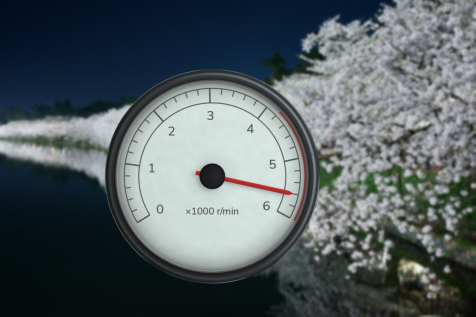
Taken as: 5600 rpm
